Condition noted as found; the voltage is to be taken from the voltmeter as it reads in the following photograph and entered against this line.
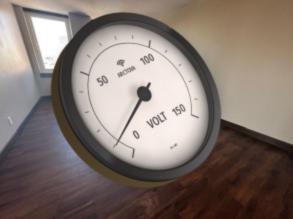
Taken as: 10 V
